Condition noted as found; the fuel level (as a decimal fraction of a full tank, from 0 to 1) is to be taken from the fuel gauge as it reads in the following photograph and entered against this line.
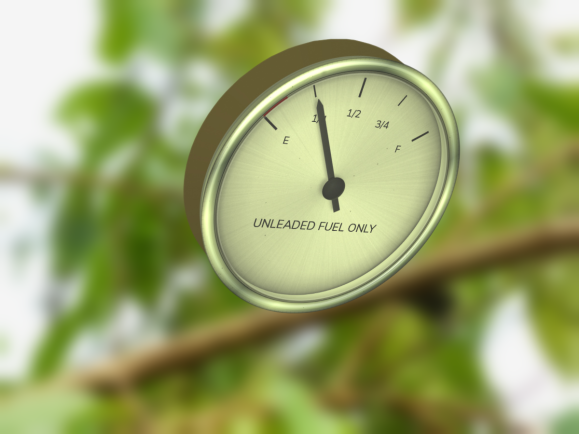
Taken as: 0.25
